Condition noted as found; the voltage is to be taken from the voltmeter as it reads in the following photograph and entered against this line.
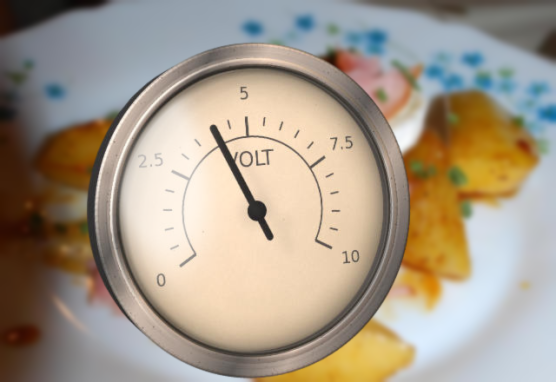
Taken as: 4 V
